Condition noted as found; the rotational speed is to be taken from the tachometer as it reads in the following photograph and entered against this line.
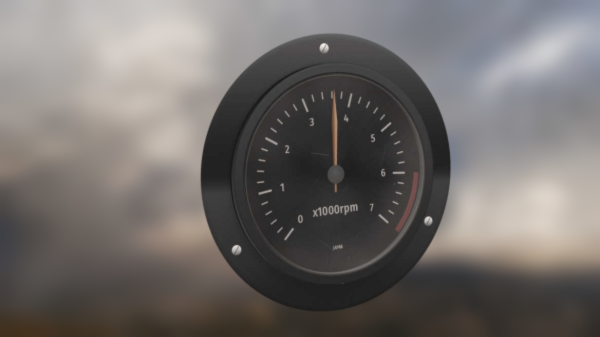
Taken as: 3600 rpm
